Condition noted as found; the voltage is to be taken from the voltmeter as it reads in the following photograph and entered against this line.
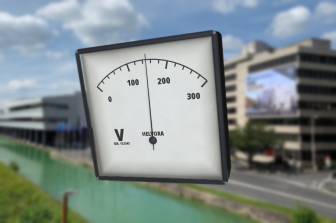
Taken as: 150 V
